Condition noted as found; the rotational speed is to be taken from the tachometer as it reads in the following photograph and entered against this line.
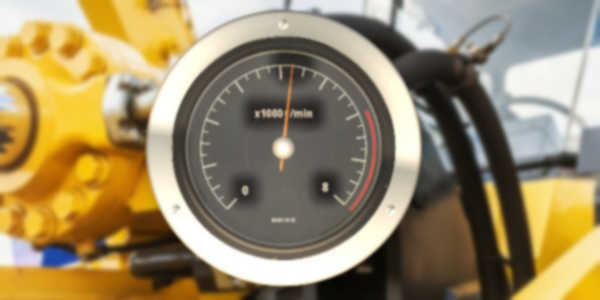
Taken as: 4250 rpm
